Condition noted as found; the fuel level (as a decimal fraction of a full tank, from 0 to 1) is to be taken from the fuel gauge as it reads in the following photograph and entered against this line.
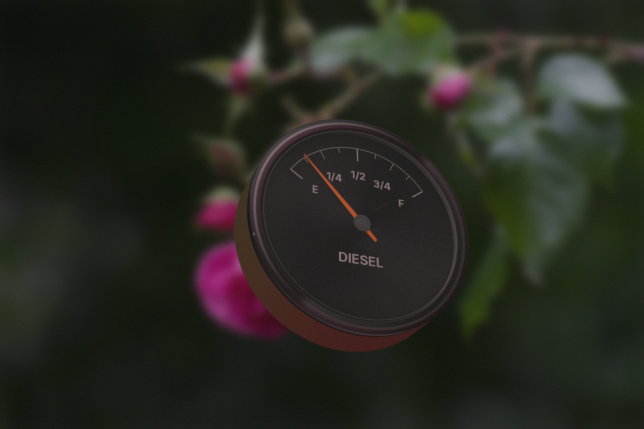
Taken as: 0.125
